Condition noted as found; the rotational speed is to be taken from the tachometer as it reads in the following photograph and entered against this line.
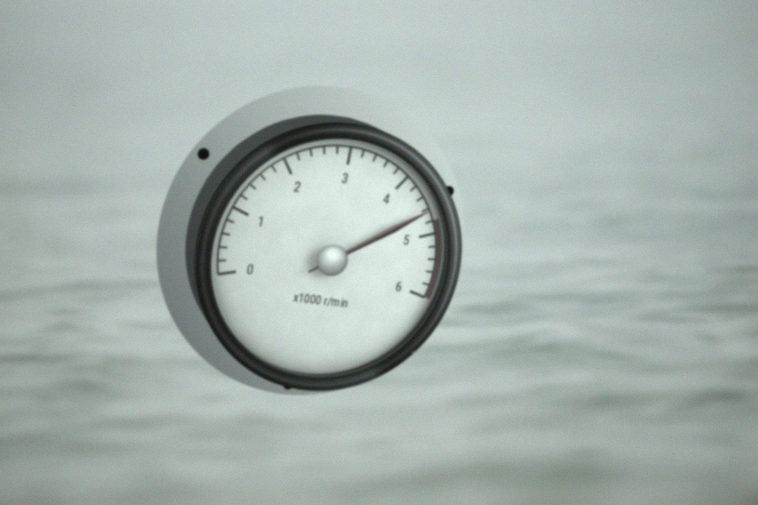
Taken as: 4600 rpm
